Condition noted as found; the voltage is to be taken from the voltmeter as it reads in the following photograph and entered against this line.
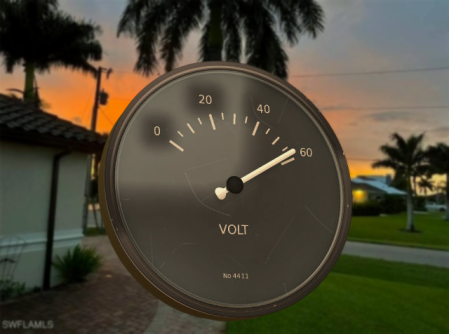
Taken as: 57.5 V
